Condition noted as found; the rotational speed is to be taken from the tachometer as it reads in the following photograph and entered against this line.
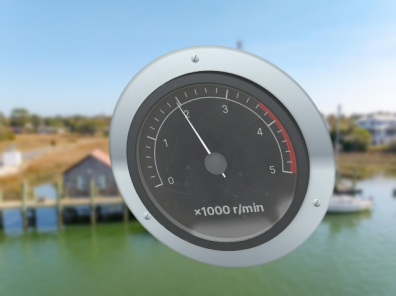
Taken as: 2000 rpm
